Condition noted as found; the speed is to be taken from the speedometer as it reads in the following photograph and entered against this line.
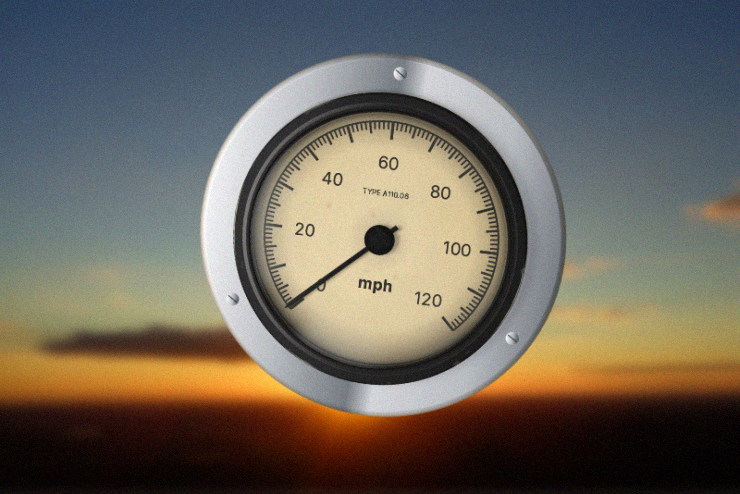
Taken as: 1 mph
